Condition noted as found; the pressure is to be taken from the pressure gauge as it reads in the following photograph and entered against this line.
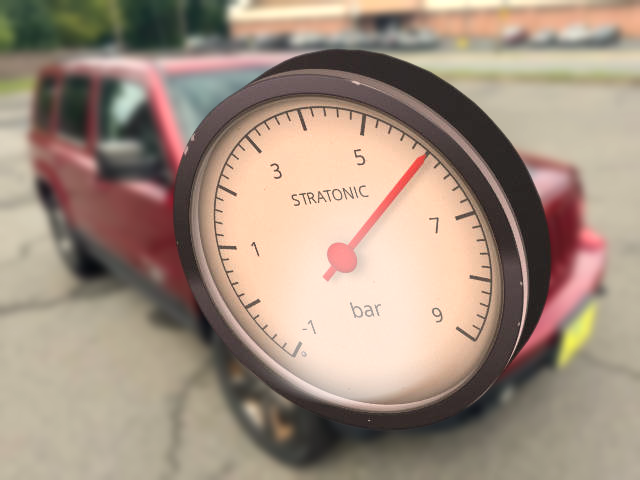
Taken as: 6 bar
